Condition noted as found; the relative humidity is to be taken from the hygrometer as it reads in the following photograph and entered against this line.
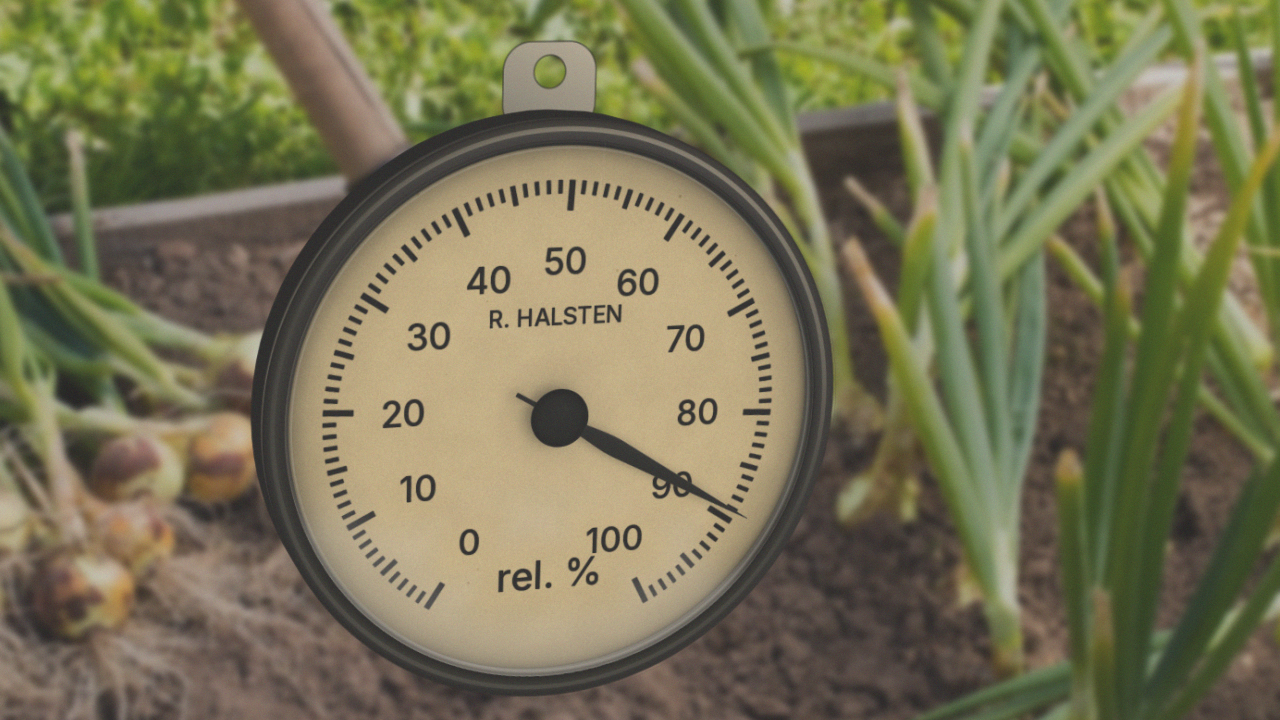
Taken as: 89 %
